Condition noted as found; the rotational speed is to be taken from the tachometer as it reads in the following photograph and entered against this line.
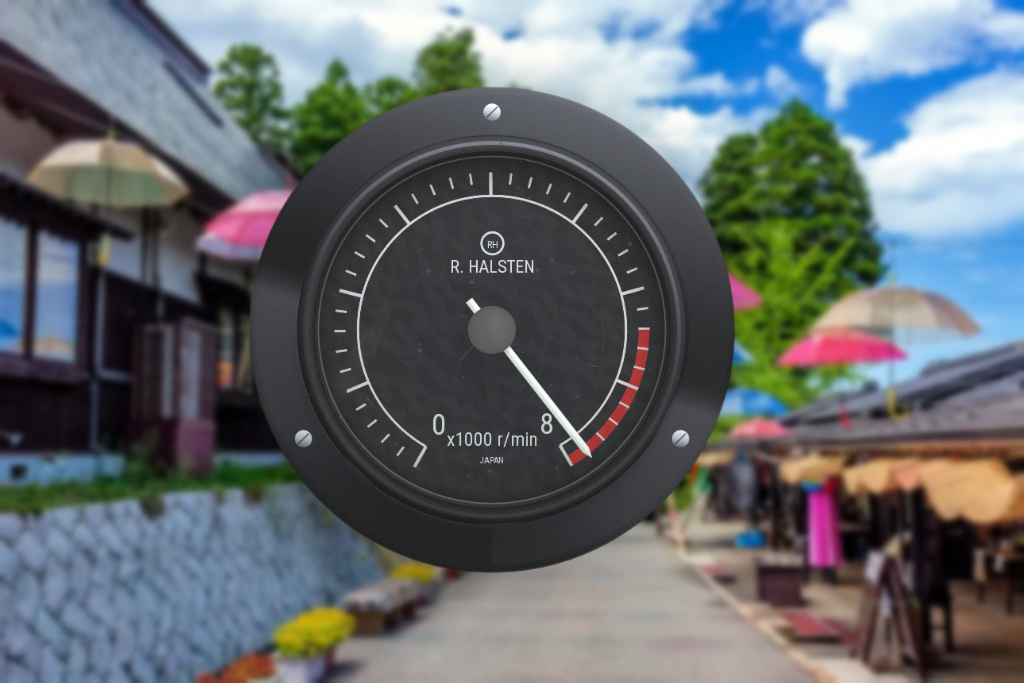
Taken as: 7800 rpm
